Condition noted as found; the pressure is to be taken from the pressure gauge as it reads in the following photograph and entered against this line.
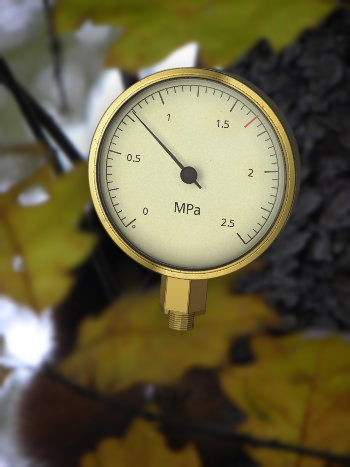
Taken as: 0.8 MPa
